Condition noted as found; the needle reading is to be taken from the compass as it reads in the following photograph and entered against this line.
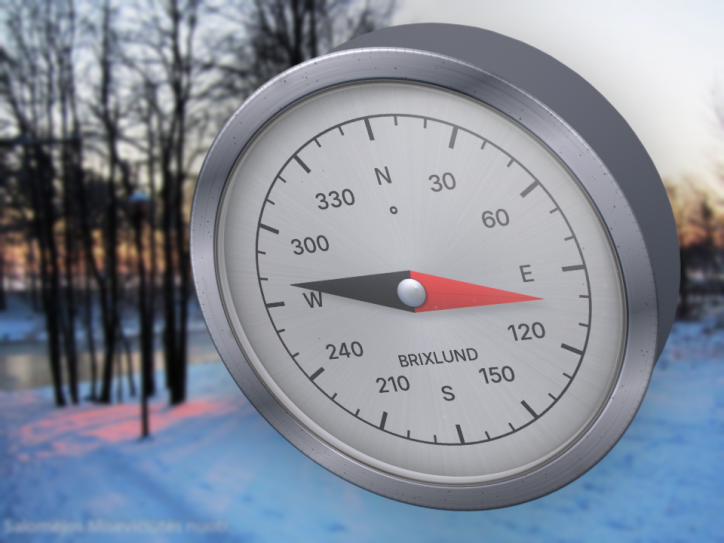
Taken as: 100 °
